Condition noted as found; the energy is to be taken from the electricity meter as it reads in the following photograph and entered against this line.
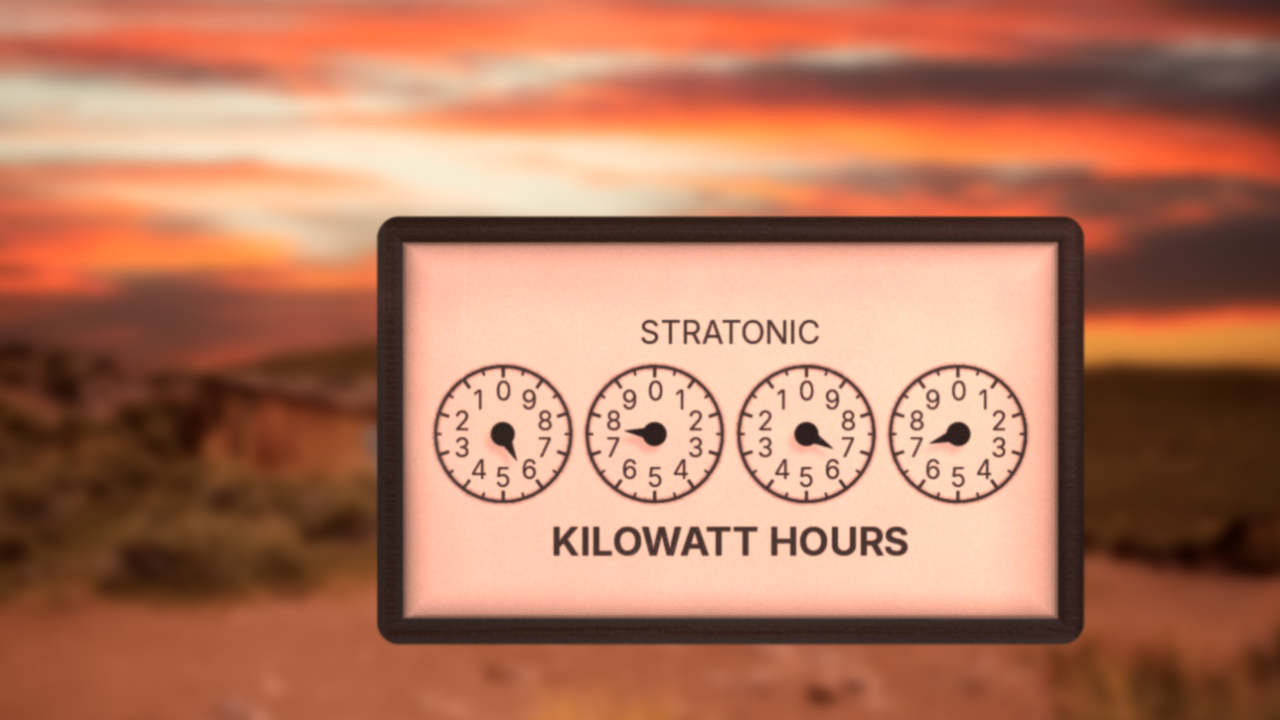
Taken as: 5767 kWh
